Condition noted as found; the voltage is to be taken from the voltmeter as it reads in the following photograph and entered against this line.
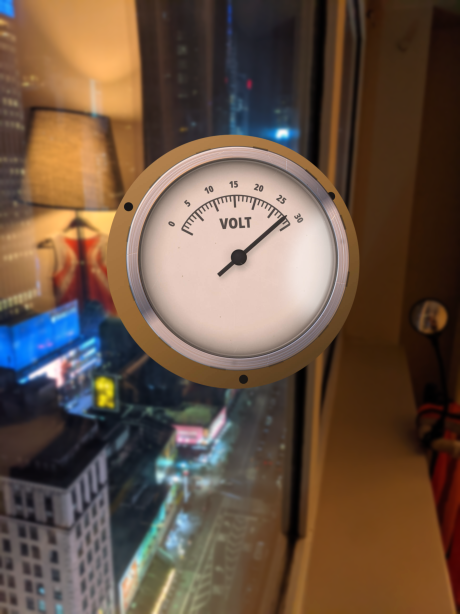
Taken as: 28 V
